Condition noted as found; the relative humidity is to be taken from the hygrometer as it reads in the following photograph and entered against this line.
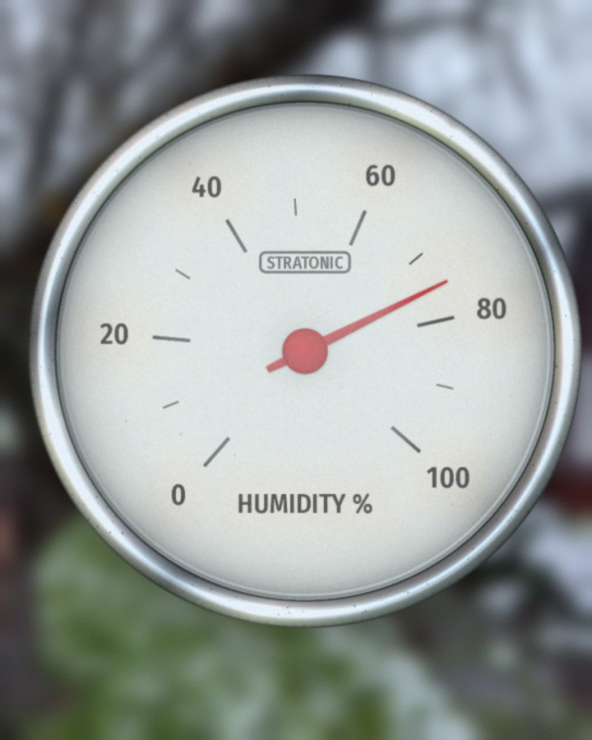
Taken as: 75 %
